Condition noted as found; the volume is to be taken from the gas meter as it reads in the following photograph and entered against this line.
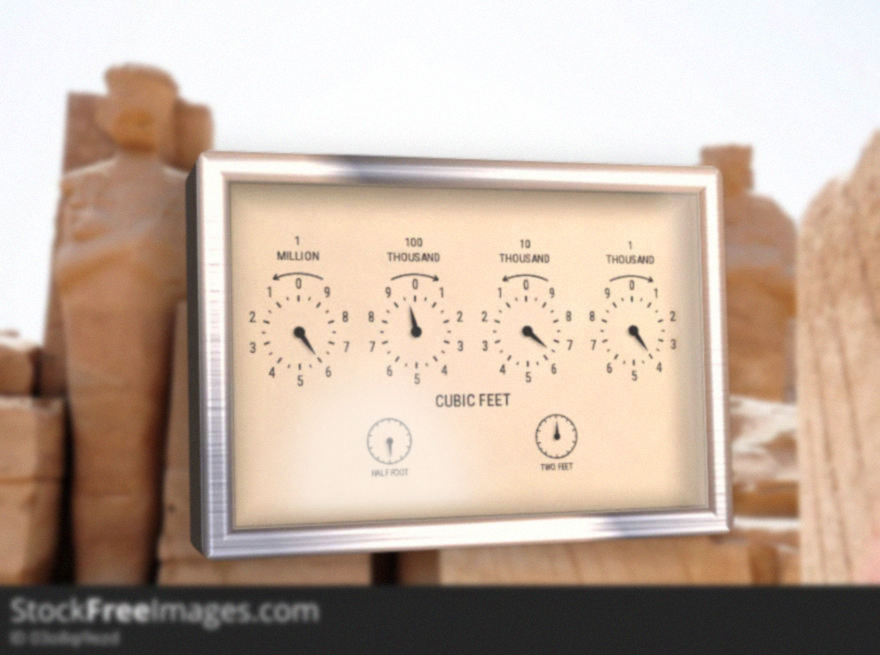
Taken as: 596400 ft³
